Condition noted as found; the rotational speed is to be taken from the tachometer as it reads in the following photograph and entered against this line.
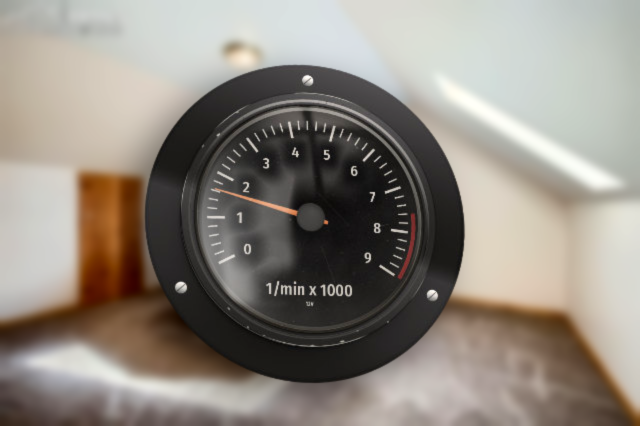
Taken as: 1600 rpm
